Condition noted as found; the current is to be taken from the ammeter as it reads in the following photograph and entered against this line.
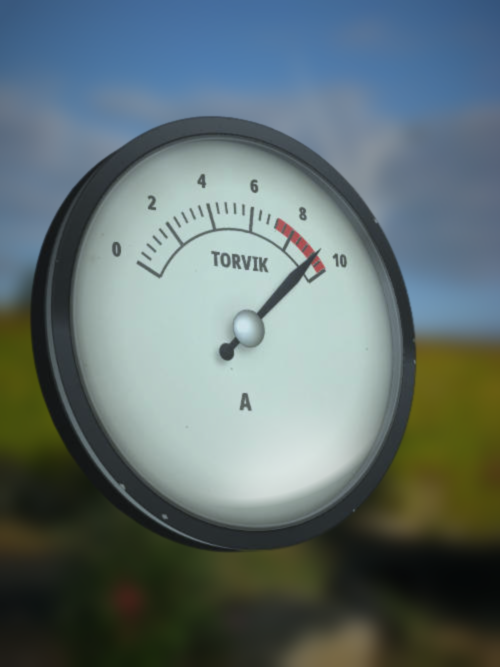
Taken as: 9.2 A
